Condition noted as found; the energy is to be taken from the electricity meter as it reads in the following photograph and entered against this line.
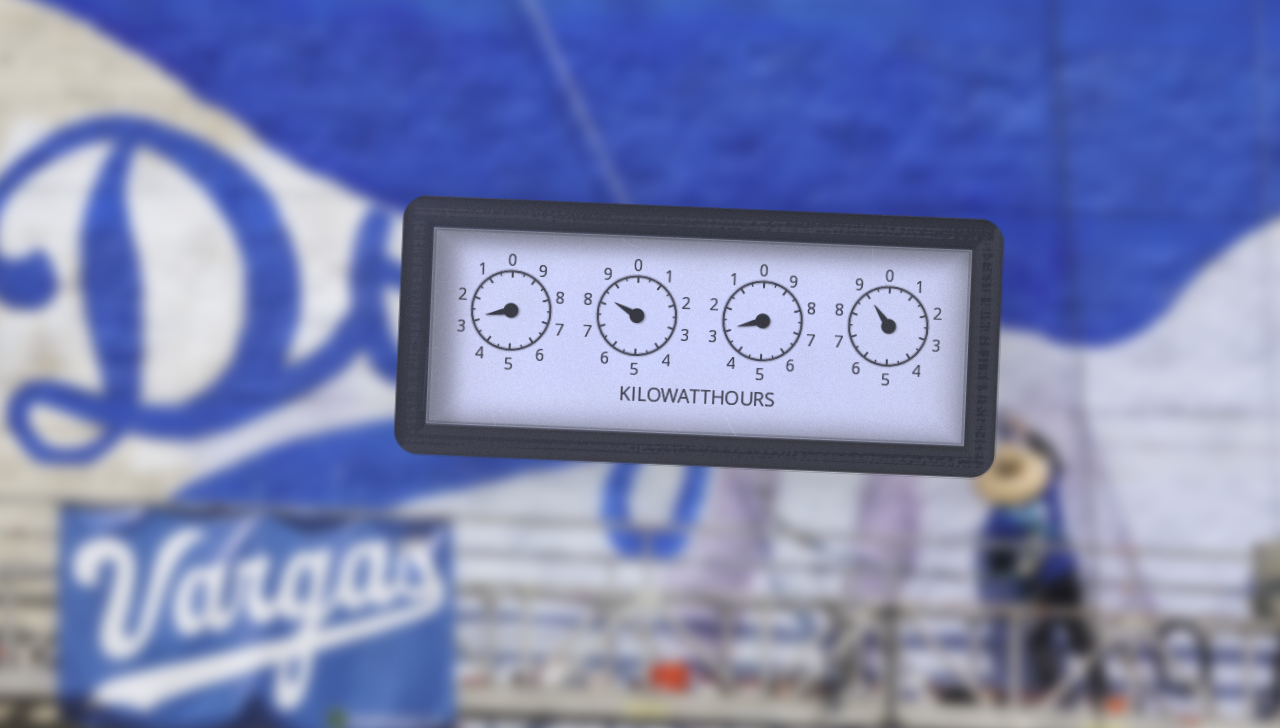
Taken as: 2829 kWh
